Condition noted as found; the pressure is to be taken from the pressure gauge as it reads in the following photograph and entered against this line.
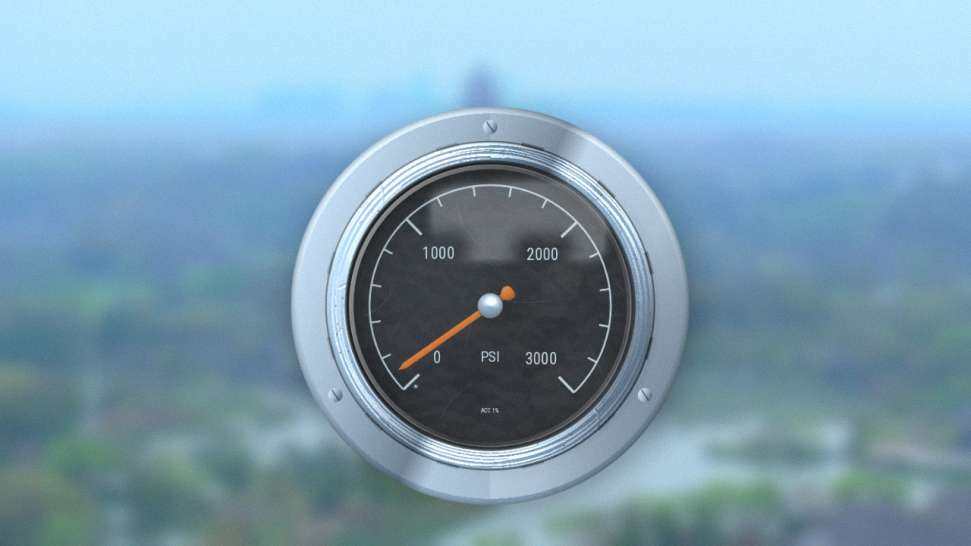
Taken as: 100 psi
